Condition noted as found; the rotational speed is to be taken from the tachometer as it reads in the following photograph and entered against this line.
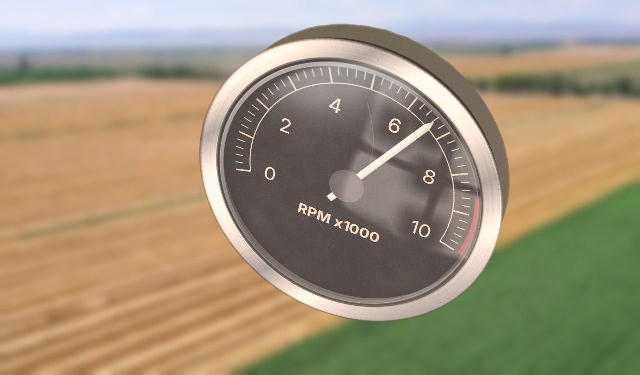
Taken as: 6600 rpm
